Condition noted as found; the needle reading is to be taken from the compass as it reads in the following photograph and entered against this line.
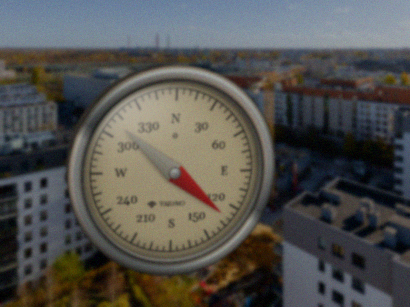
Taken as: 130 °
